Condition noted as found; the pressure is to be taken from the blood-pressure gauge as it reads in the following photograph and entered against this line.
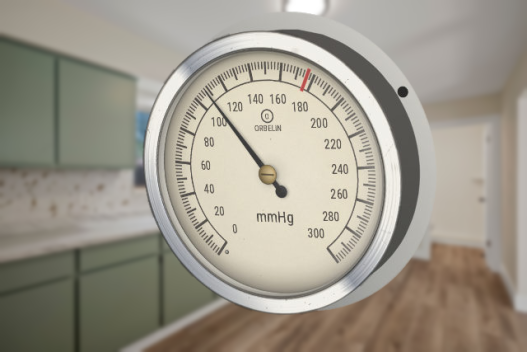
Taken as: 110 mmHg
